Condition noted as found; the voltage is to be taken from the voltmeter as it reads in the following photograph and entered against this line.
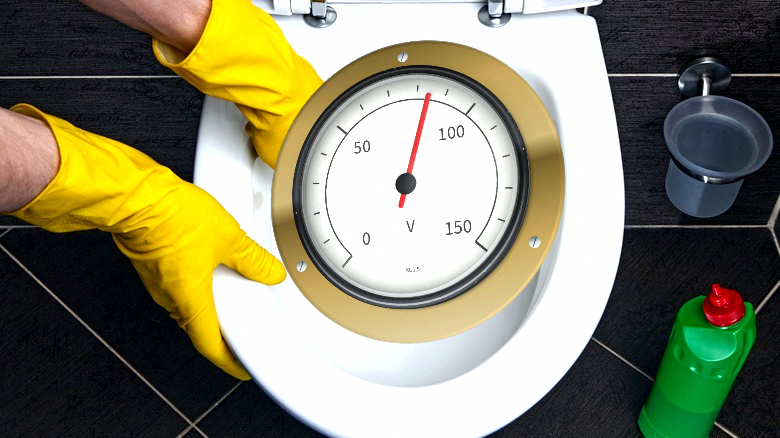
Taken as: 85 V
